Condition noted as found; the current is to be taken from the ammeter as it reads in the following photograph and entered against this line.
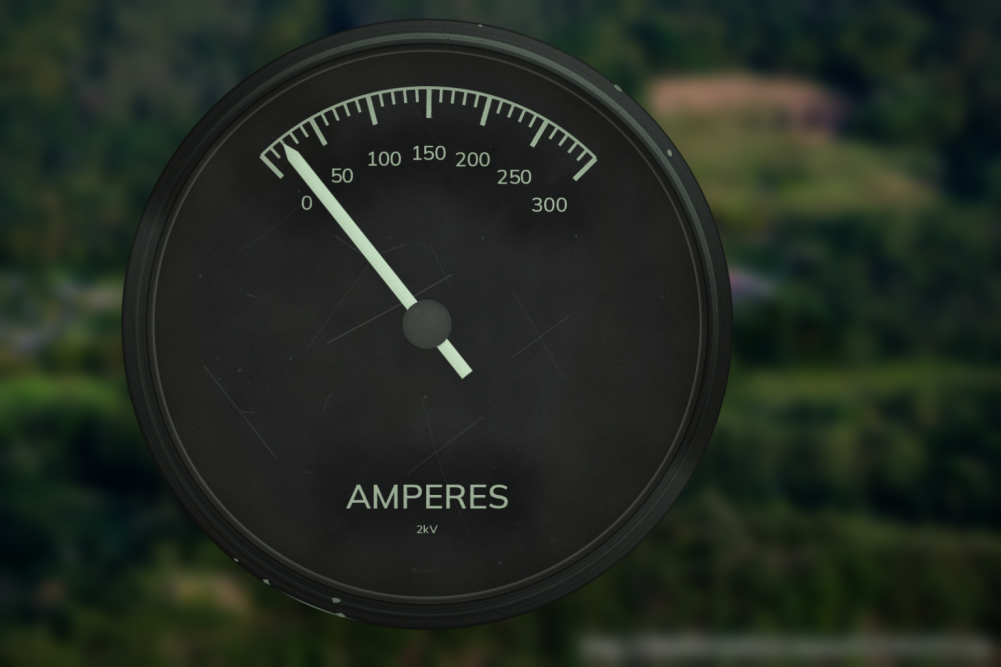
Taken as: 20 A
